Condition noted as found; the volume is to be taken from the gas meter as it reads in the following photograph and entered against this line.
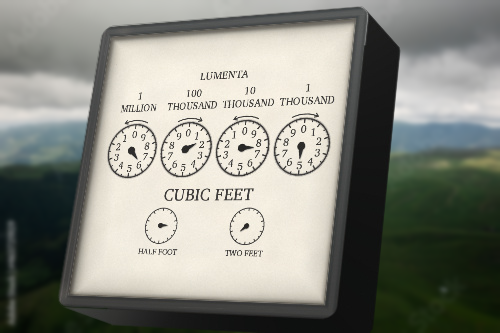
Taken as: 617500 ft³
